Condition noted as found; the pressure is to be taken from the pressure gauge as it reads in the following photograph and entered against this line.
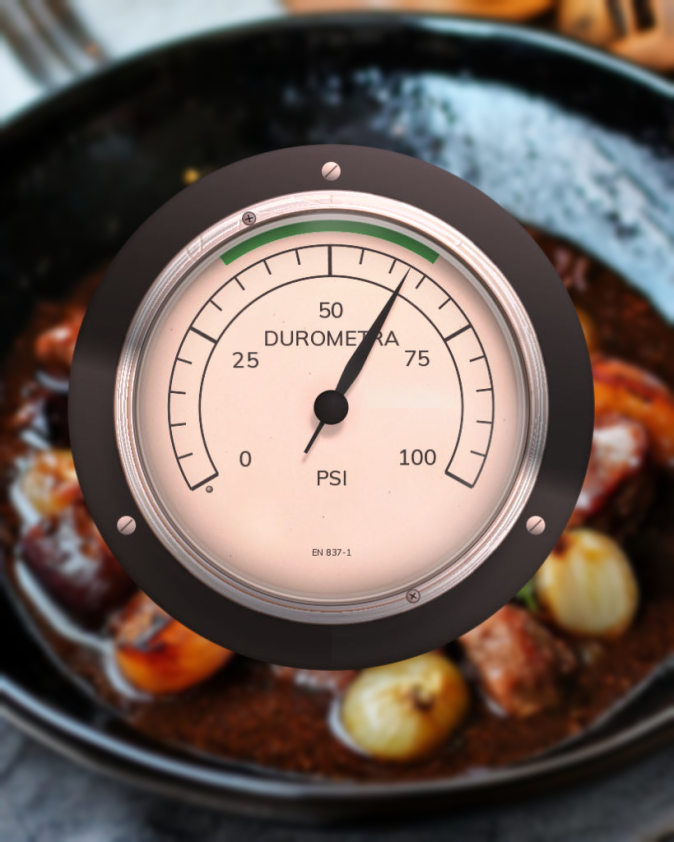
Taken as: 62.5 psi
